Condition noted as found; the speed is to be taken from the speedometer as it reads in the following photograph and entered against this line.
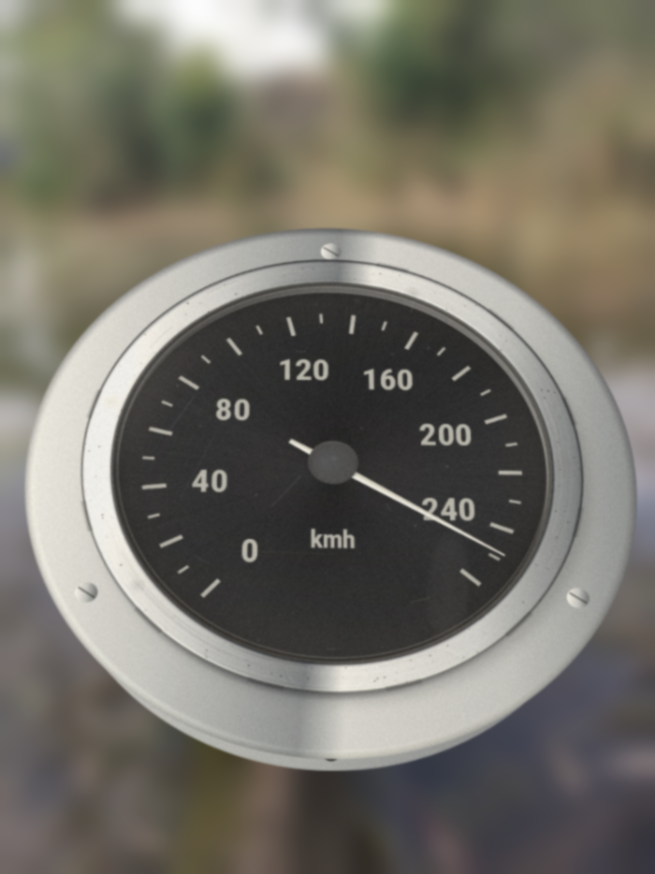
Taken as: 250 km/h
